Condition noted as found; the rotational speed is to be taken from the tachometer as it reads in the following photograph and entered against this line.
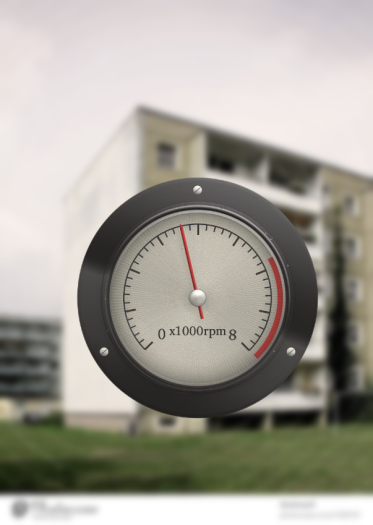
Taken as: 3600 rpm
